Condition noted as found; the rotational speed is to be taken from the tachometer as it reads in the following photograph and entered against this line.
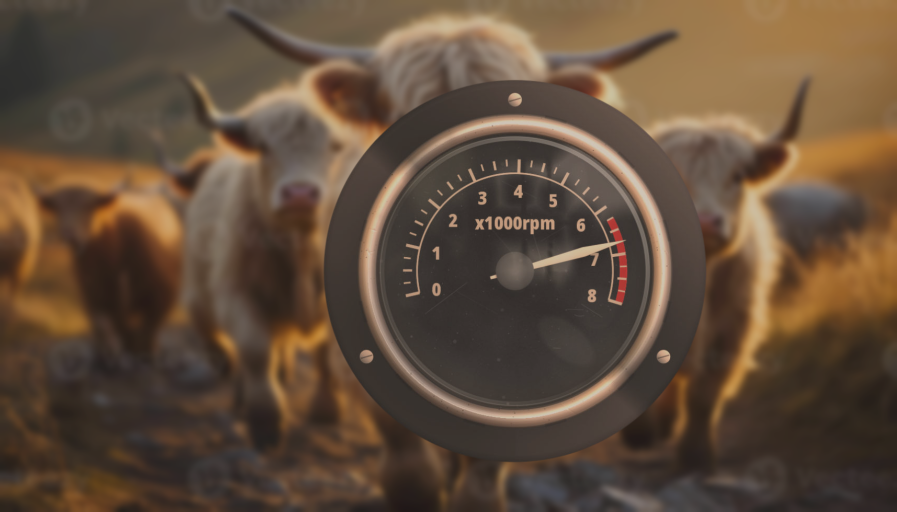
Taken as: 6750 rpm
